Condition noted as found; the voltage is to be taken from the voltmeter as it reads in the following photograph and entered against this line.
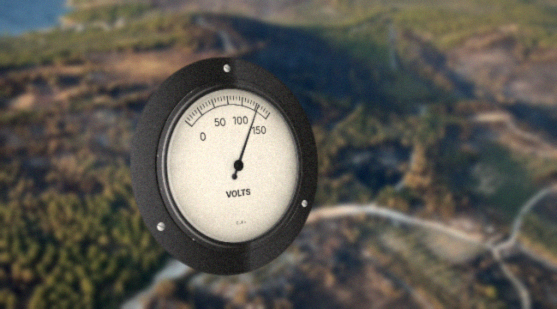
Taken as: 125 V
